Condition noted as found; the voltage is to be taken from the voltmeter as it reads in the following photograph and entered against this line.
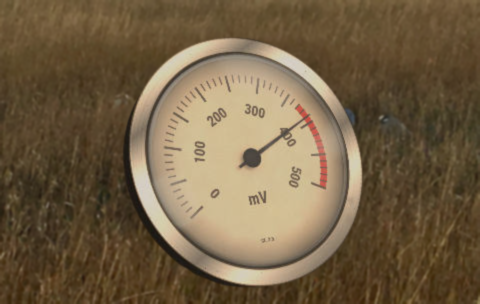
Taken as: 390 mV
